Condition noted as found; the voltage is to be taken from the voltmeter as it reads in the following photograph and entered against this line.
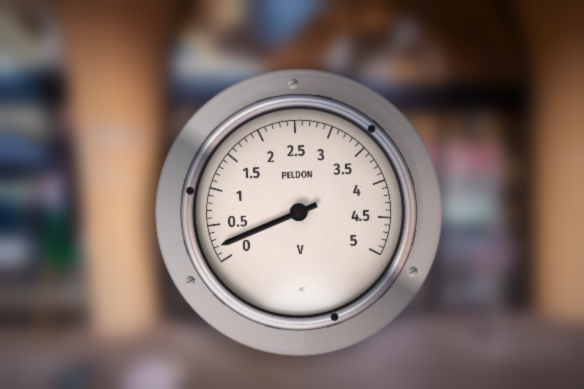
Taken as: 0.2 V
